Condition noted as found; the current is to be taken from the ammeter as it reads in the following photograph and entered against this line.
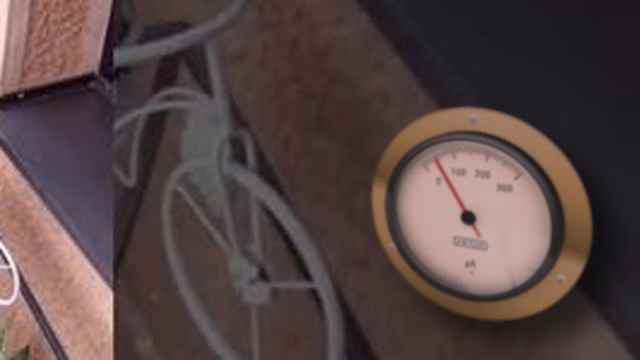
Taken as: 50 µA
